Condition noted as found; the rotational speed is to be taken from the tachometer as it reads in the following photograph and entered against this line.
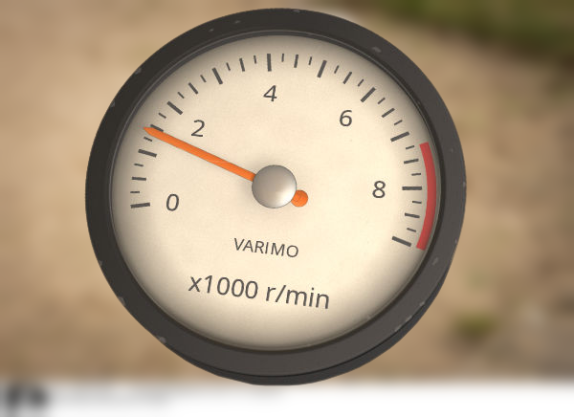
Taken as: 1375 rpm
